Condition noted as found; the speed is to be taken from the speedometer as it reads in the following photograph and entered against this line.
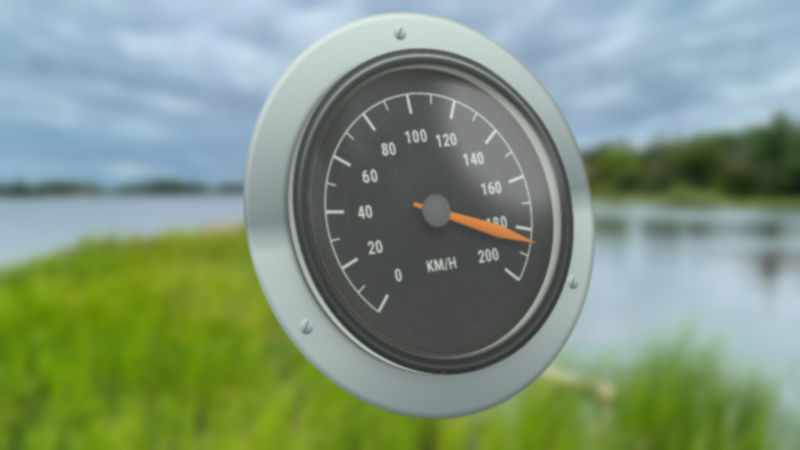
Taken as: 185 km/h
